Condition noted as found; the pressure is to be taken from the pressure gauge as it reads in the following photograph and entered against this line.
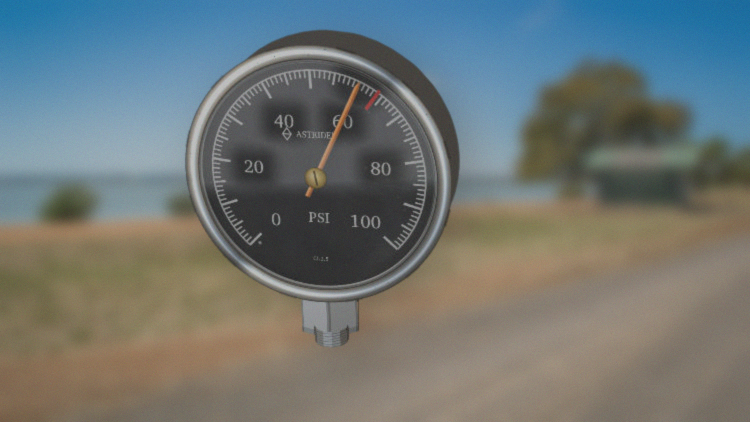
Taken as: 60 psi
